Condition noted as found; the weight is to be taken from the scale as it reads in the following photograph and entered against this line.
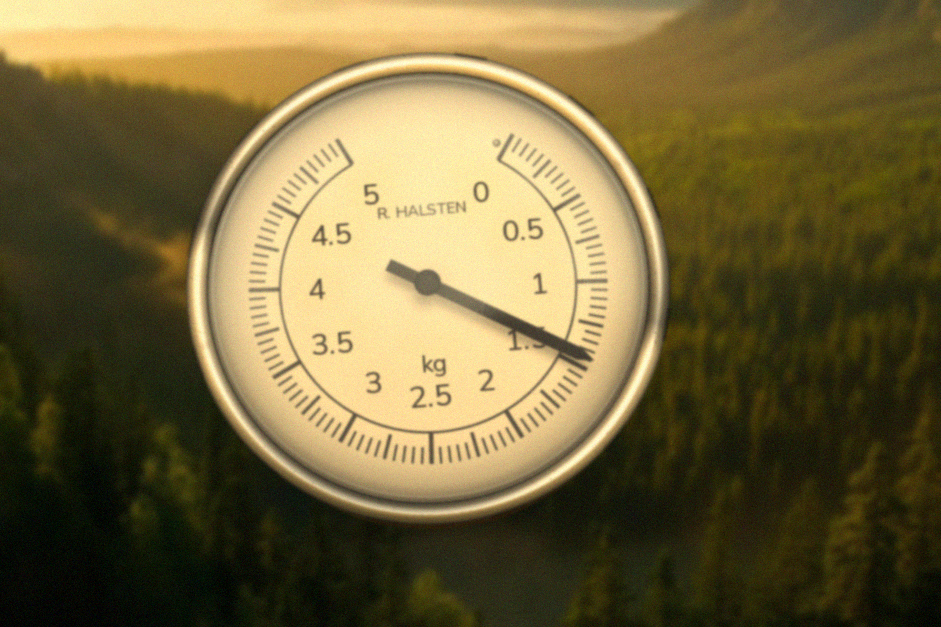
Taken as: 1.45 kg
